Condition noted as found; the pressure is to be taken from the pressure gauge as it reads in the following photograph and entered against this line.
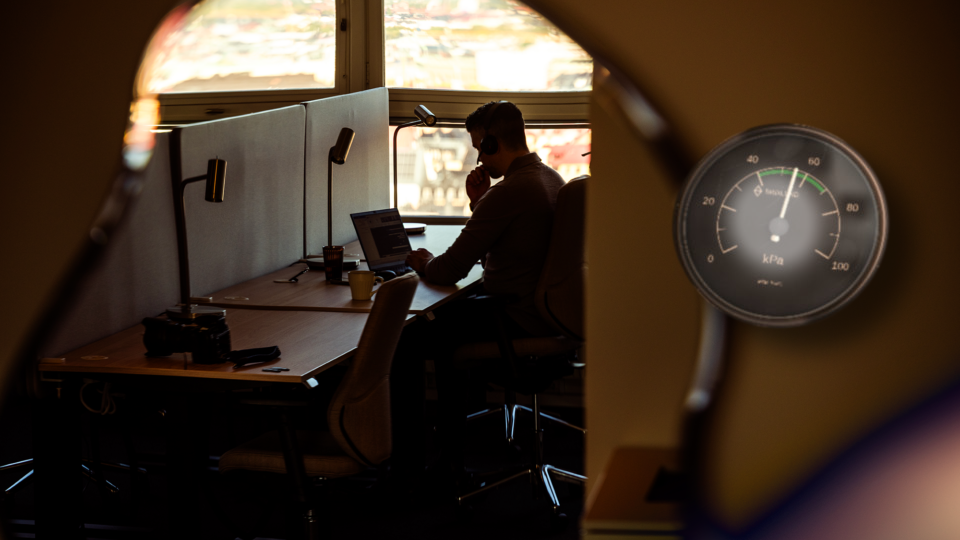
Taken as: 55 kPa
